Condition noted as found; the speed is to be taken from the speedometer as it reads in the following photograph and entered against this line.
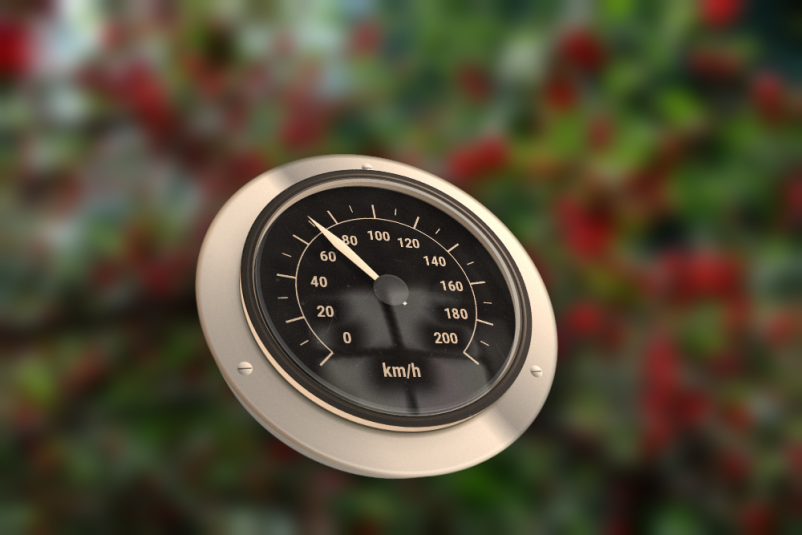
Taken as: 70 km/h
